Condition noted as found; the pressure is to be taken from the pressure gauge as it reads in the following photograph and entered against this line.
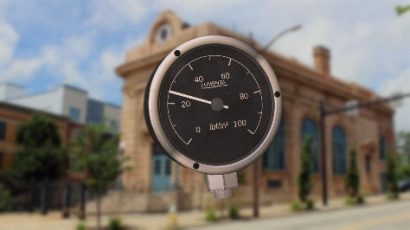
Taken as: 25 psi
